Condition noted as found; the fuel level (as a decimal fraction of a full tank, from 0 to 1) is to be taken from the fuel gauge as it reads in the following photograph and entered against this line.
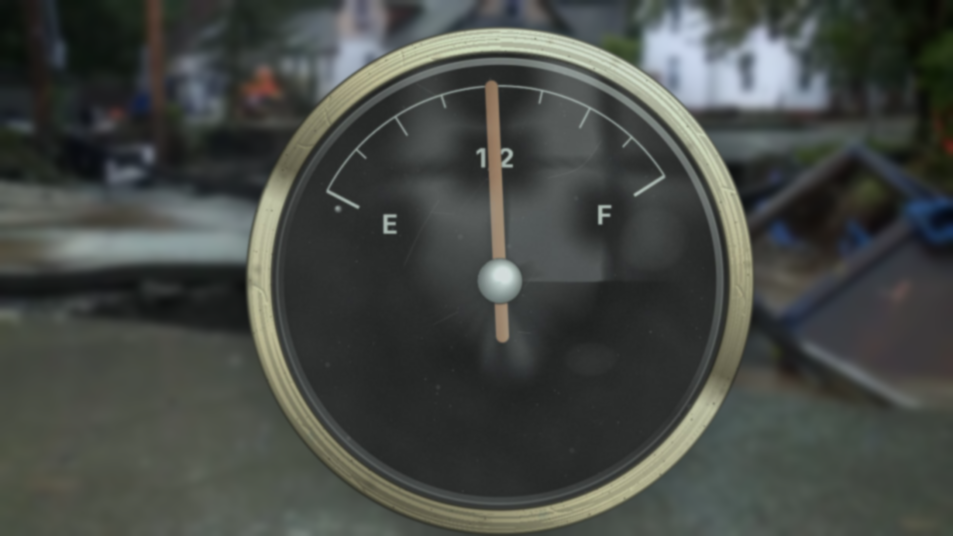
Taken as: 0.5
